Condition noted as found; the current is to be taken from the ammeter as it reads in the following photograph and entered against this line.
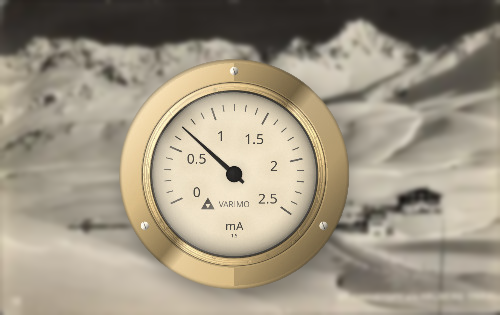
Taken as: 0.7 mA
